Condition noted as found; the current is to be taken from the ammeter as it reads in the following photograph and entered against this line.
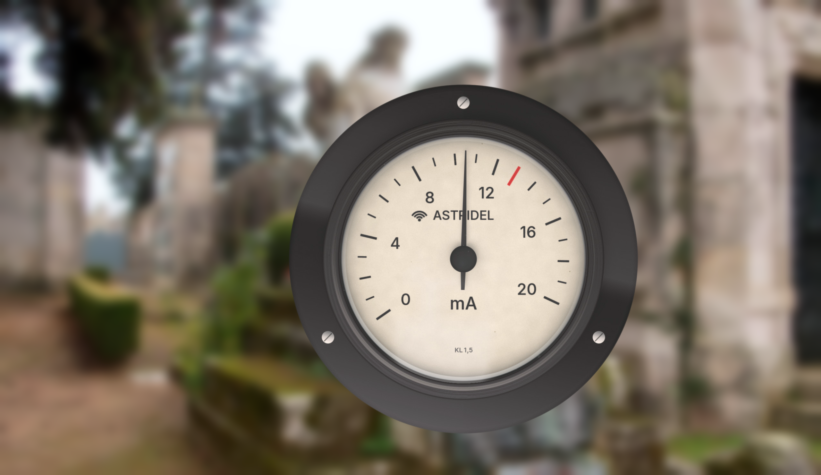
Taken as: 10.5 mA
